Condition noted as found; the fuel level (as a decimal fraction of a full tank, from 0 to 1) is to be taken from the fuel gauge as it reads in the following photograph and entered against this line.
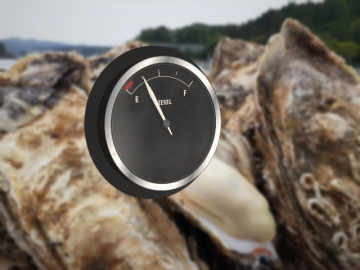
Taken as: 0.25
